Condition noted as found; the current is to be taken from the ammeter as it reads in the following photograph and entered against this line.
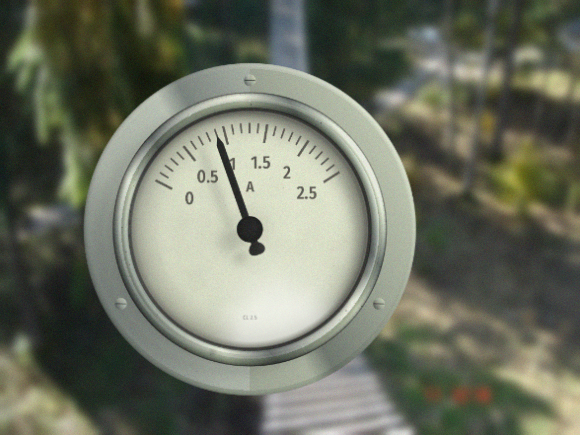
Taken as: 0.9 A
